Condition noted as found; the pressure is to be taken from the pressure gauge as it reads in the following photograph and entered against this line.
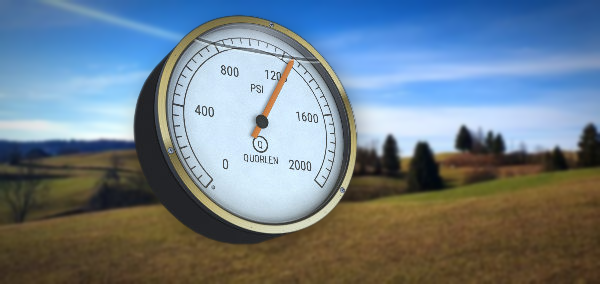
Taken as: 1250 psi
